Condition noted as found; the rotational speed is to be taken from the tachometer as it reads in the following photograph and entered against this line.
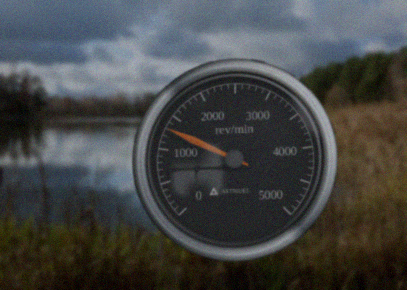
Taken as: 1300 rpm
